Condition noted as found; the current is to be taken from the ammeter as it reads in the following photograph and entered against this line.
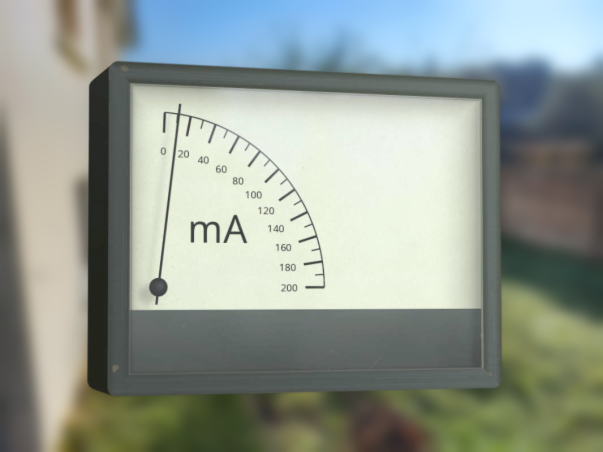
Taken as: 10 mA
